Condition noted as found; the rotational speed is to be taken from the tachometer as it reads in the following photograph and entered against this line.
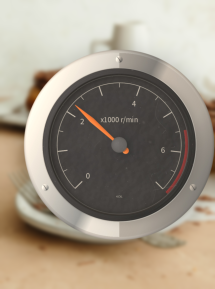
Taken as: 2250 rpm
